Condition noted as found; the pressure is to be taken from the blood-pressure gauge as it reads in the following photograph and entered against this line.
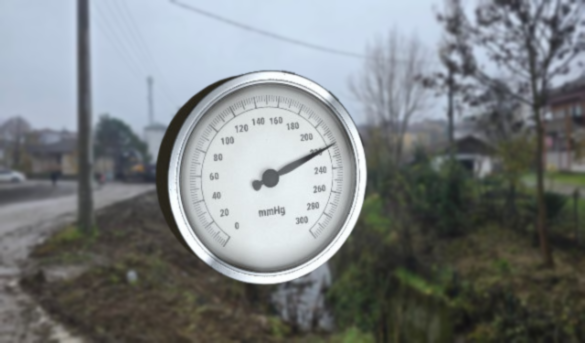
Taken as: 220 mmHg
